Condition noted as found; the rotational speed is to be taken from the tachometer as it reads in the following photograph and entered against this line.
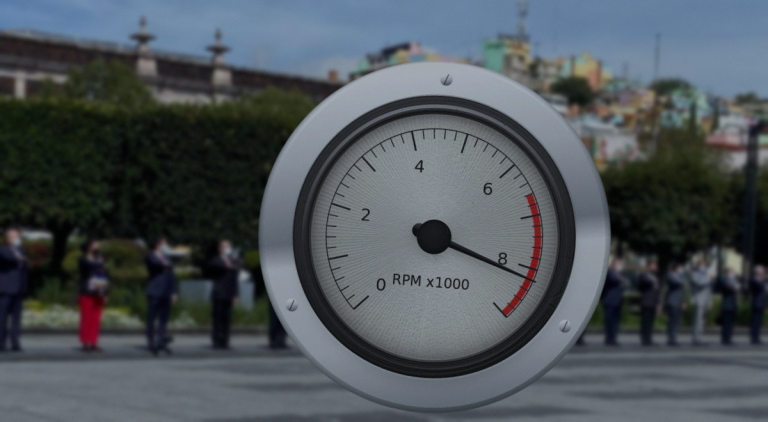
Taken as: 8200 rpm
